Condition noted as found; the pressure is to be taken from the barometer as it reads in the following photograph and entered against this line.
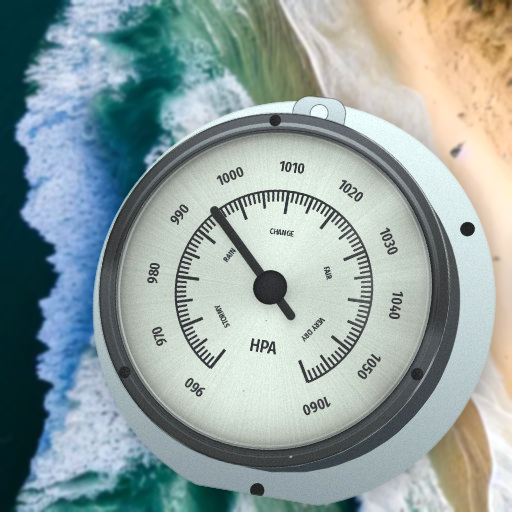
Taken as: 995 hPa
